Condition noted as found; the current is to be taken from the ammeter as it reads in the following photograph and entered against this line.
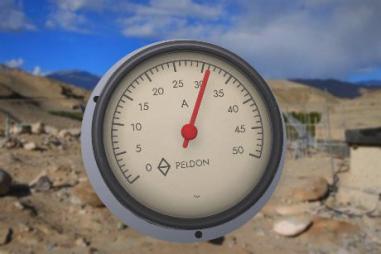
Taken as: 31 A
